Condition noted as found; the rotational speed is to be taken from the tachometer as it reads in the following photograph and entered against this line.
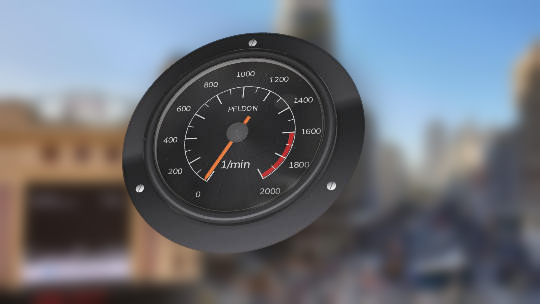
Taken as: 0 rpm
